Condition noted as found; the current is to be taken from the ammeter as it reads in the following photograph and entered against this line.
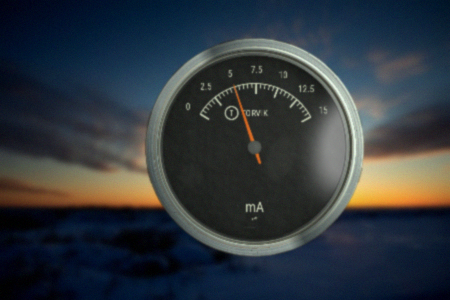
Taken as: 5 mA
